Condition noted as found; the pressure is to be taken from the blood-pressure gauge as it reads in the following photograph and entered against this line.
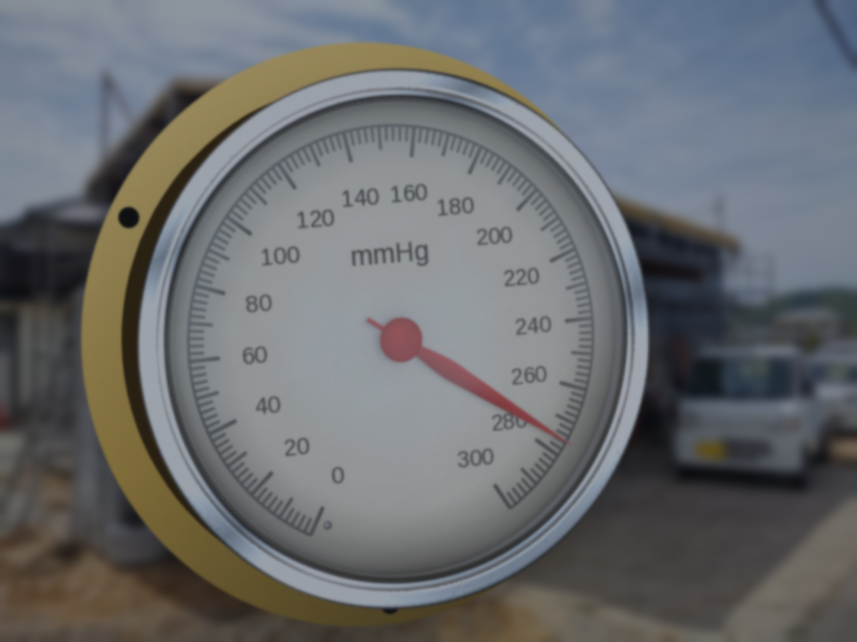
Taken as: 276 mmHg
